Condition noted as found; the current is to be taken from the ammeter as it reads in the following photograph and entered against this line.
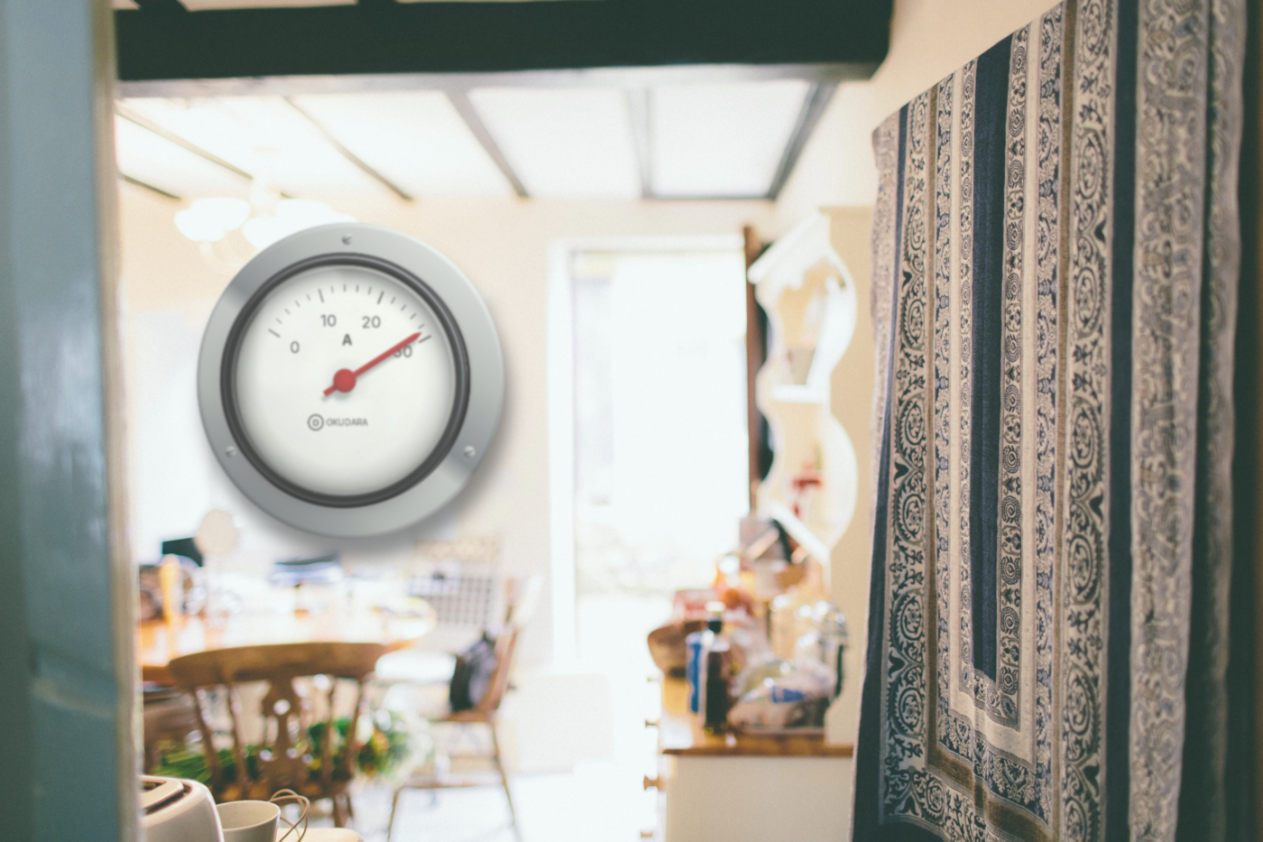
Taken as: 29 A
